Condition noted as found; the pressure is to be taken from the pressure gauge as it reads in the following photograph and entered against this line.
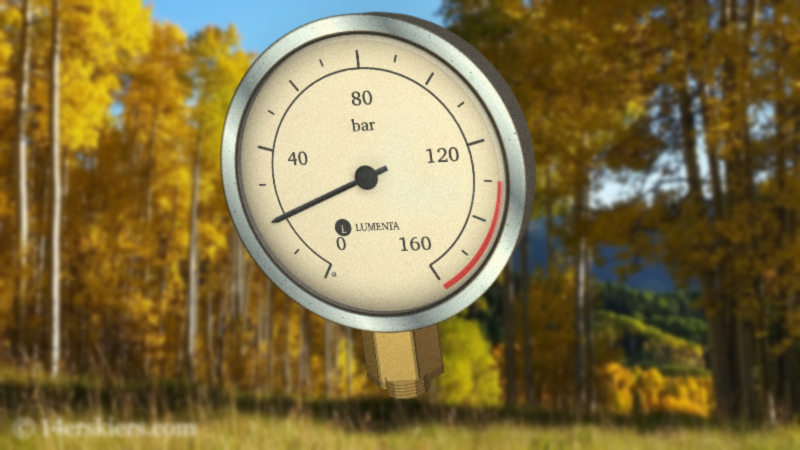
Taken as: 20 bar
